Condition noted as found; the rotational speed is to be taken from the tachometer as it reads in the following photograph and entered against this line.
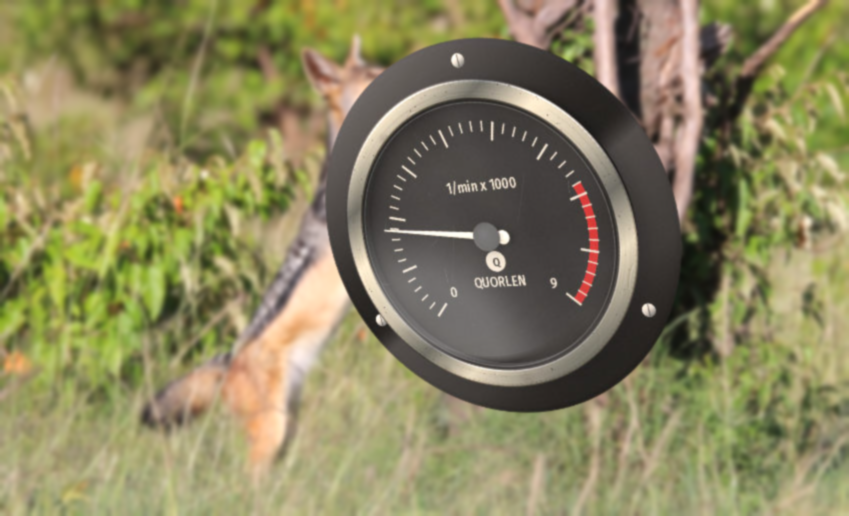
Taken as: 1800 rpm
